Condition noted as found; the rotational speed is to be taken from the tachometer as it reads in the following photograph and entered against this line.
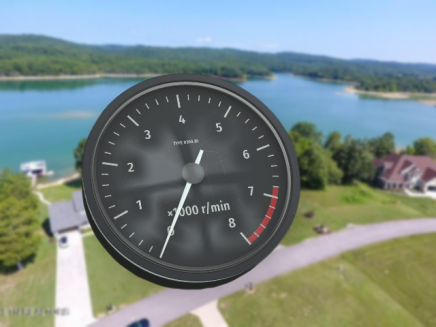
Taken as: 0 rpm
